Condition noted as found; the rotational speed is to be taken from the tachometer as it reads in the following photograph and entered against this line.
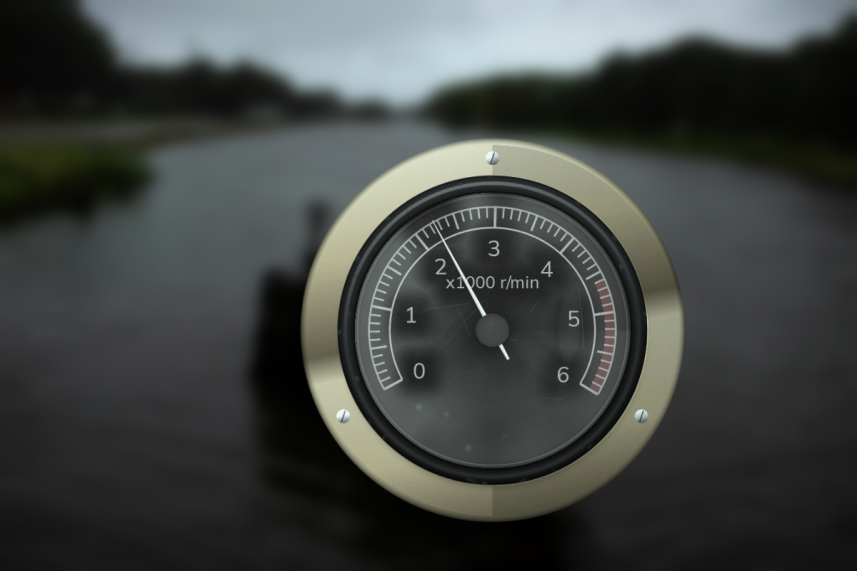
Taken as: 2250 rpm
